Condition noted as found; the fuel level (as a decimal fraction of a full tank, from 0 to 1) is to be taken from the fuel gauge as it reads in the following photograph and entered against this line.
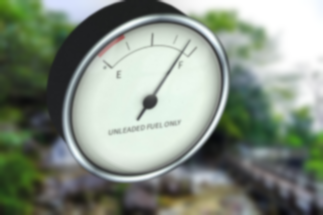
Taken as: 0.875
